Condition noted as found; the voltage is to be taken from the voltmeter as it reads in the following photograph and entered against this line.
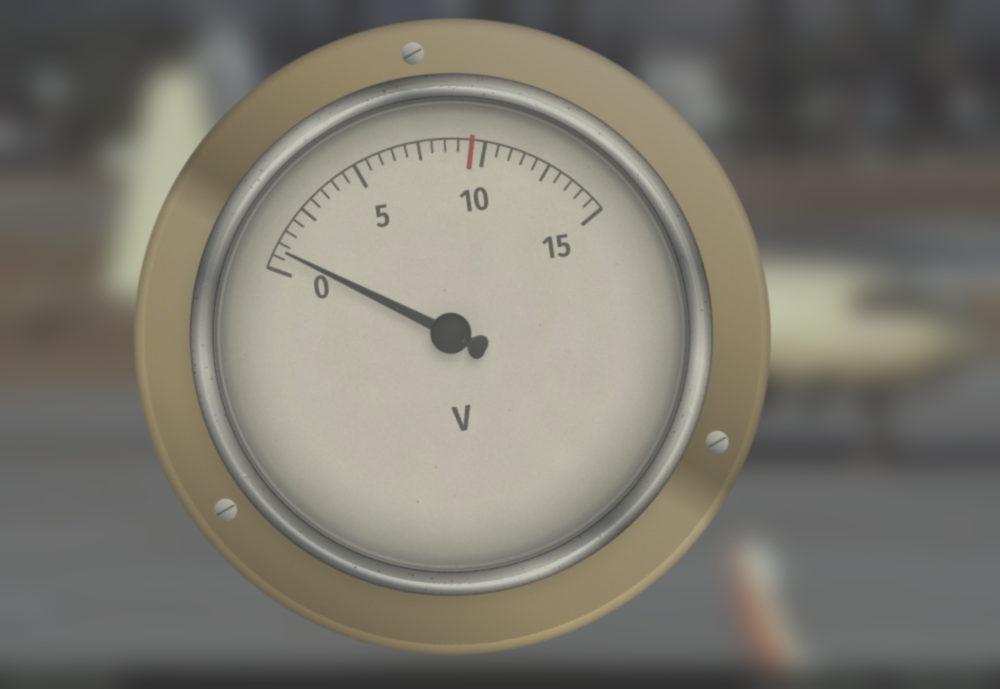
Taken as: 0.75 V
